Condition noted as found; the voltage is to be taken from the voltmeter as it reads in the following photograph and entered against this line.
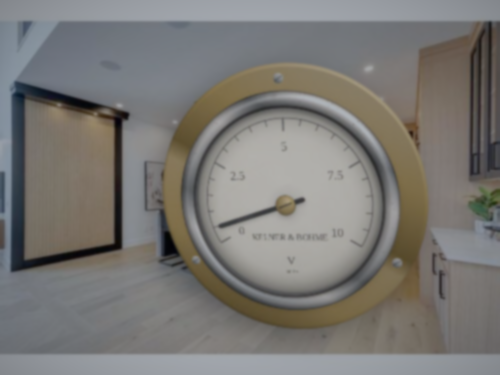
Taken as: 0.5 V
